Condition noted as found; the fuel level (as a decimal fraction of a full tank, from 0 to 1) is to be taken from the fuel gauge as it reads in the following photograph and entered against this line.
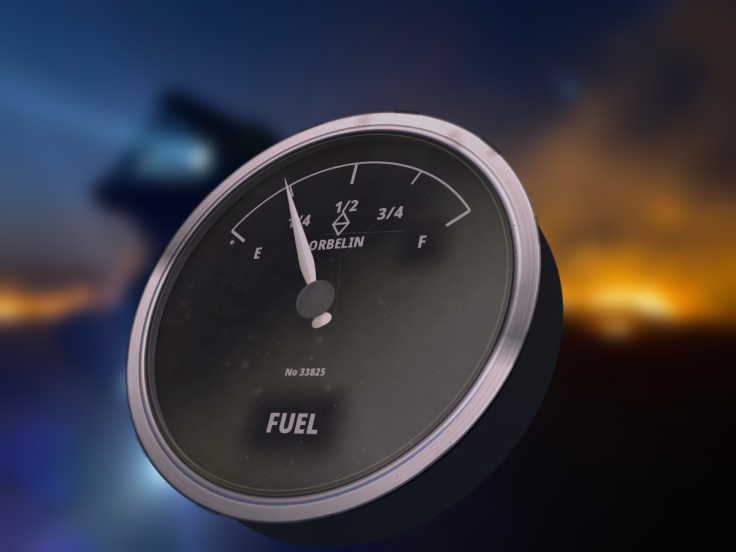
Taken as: 0.25
